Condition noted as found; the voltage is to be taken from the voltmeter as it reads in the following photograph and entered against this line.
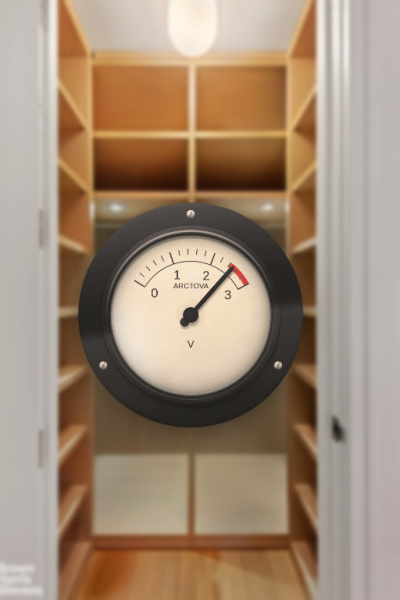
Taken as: 2.5 V
